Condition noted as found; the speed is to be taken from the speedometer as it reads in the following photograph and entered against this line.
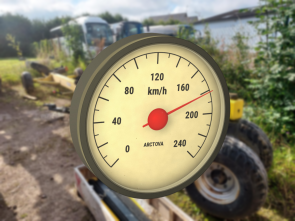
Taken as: 180 km/h
